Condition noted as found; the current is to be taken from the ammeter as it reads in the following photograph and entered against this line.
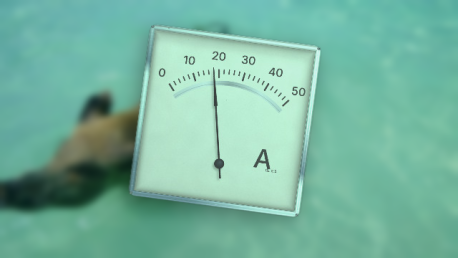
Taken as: 18 A
